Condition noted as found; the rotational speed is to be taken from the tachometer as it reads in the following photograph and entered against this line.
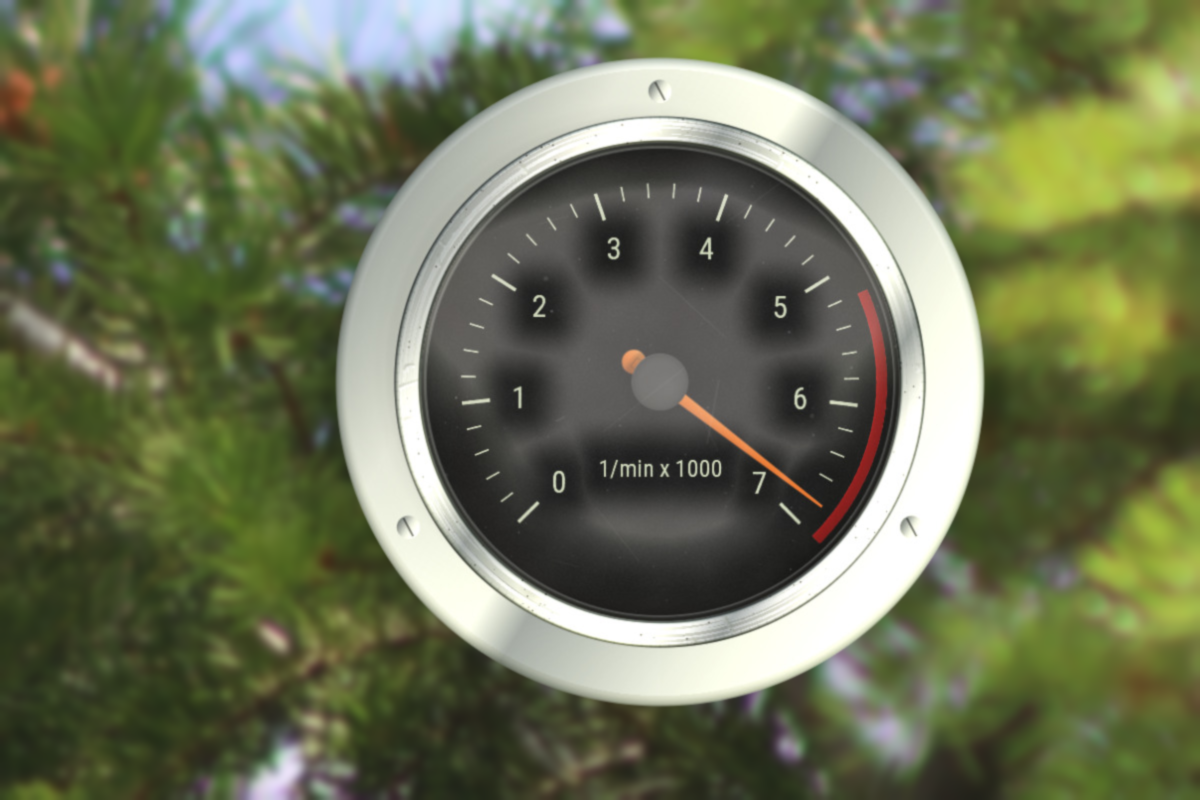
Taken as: 6800 rpm
